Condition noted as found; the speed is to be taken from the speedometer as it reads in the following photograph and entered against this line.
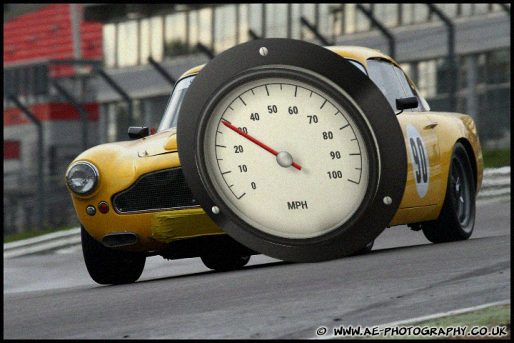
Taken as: 30 mph
